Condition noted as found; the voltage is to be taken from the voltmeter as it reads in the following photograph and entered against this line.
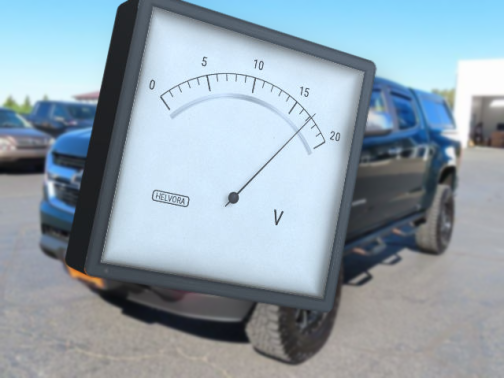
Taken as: 17 V
